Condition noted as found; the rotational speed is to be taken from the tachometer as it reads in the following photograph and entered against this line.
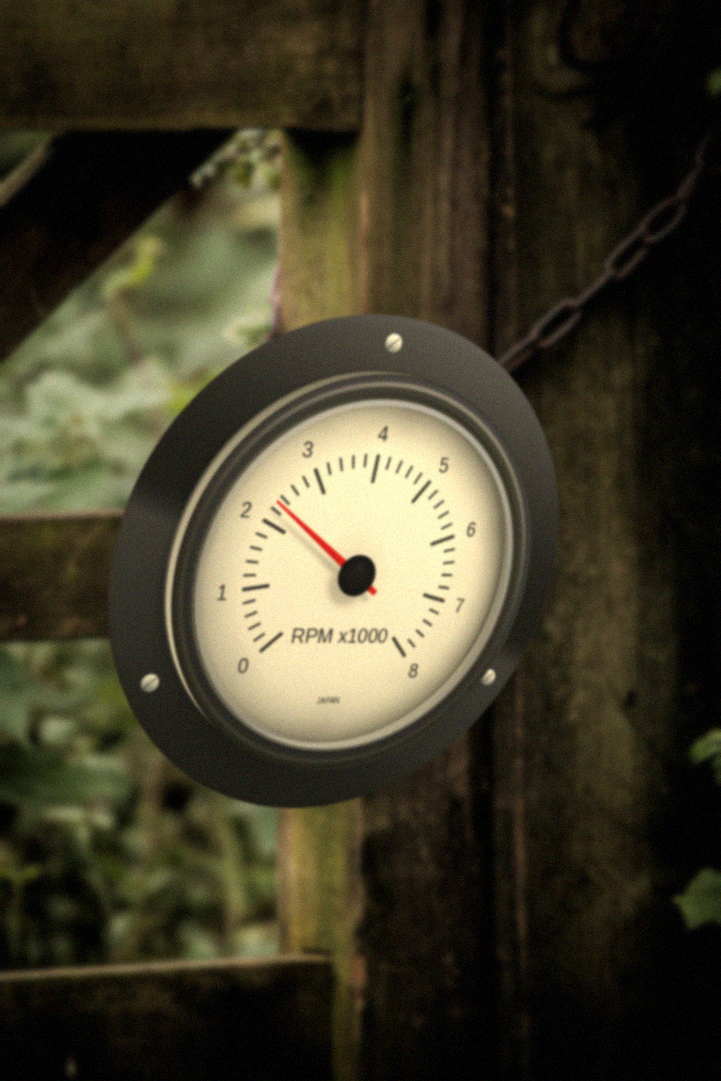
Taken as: 2300 rpm
